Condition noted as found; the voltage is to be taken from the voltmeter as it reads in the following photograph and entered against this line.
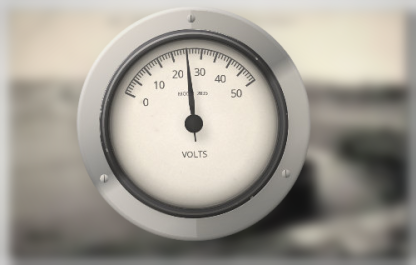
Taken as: 25 V
